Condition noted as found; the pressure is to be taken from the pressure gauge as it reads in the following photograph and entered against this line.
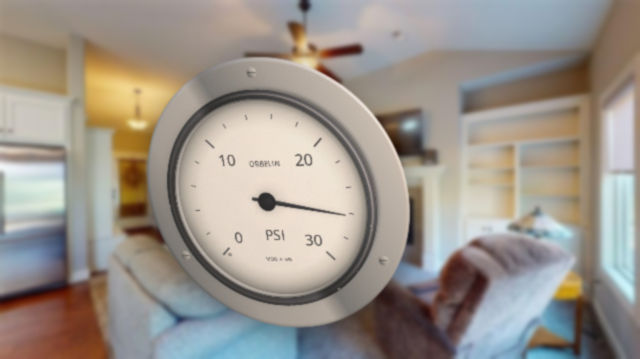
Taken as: 26 psi
